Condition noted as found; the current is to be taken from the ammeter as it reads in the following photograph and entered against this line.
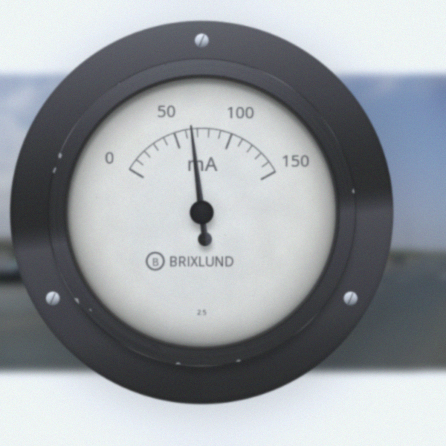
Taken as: 65 mA
